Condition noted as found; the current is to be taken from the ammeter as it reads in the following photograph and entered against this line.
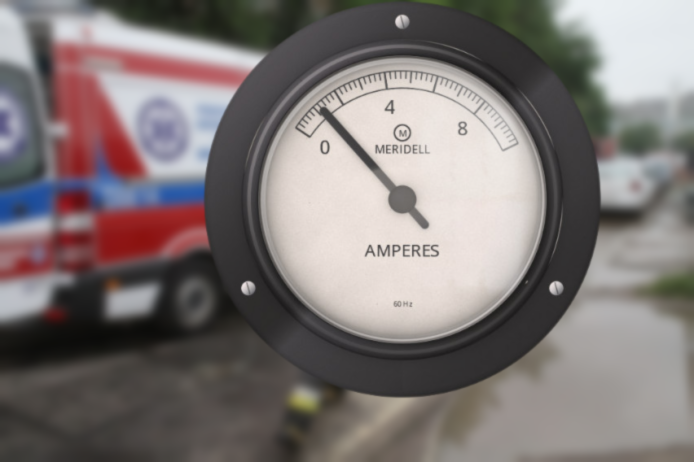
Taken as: 1.2 A
